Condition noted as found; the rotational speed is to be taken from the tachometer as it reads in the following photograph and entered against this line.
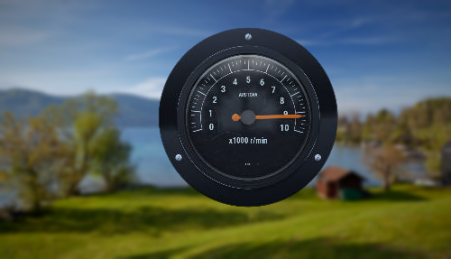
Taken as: 9200 rpm
